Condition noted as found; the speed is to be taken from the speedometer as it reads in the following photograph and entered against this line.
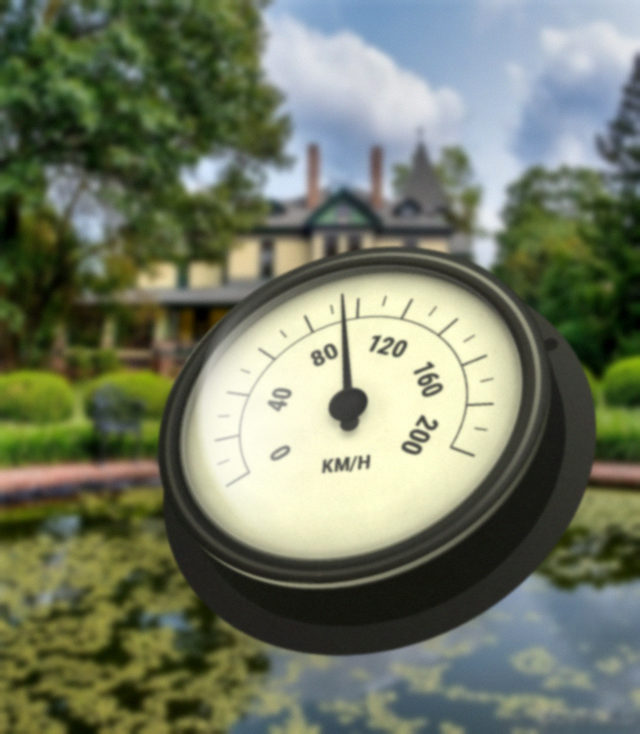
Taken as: 95 km/h
